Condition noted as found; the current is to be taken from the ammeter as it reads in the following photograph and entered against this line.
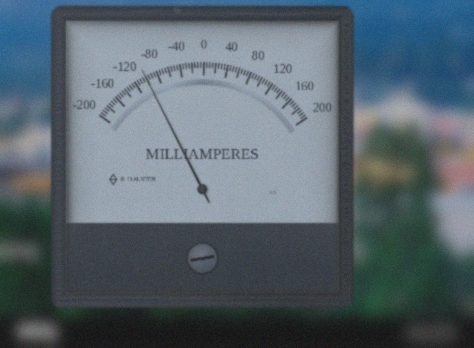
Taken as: -100 mA
